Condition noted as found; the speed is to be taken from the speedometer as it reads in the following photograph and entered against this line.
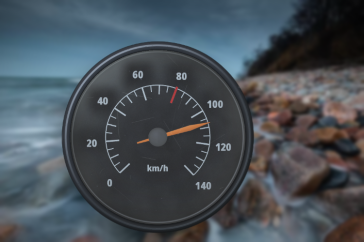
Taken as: 107.5 km/h
